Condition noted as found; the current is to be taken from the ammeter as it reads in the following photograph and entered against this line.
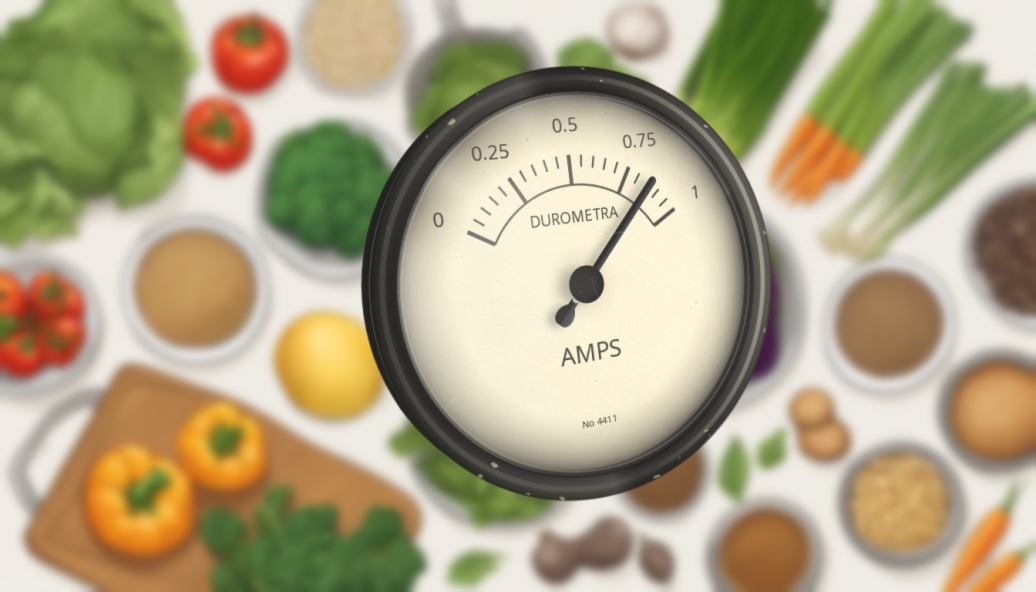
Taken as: 0.85 A
